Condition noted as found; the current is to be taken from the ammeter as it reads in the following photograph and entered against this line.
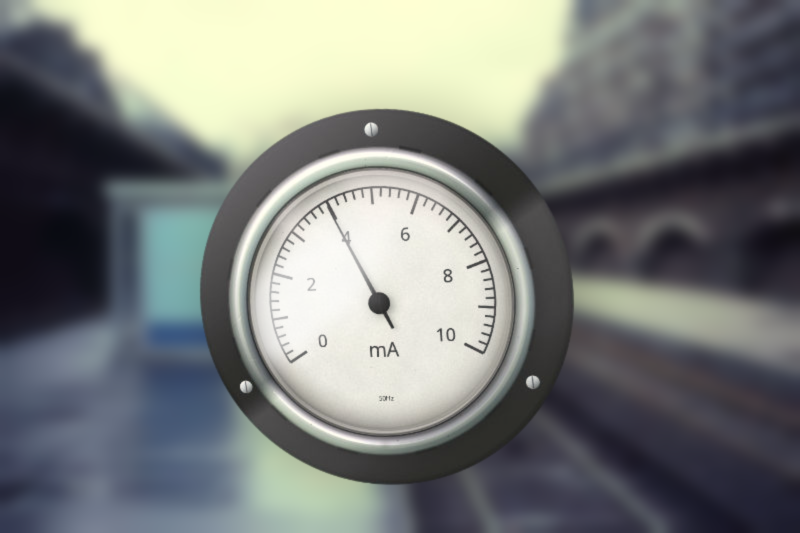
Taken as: 4 mA
